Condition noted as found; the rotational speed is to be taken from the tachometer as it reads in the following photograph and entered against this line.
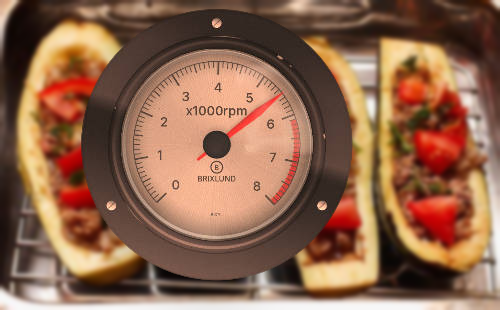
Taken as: 5500 rpm
